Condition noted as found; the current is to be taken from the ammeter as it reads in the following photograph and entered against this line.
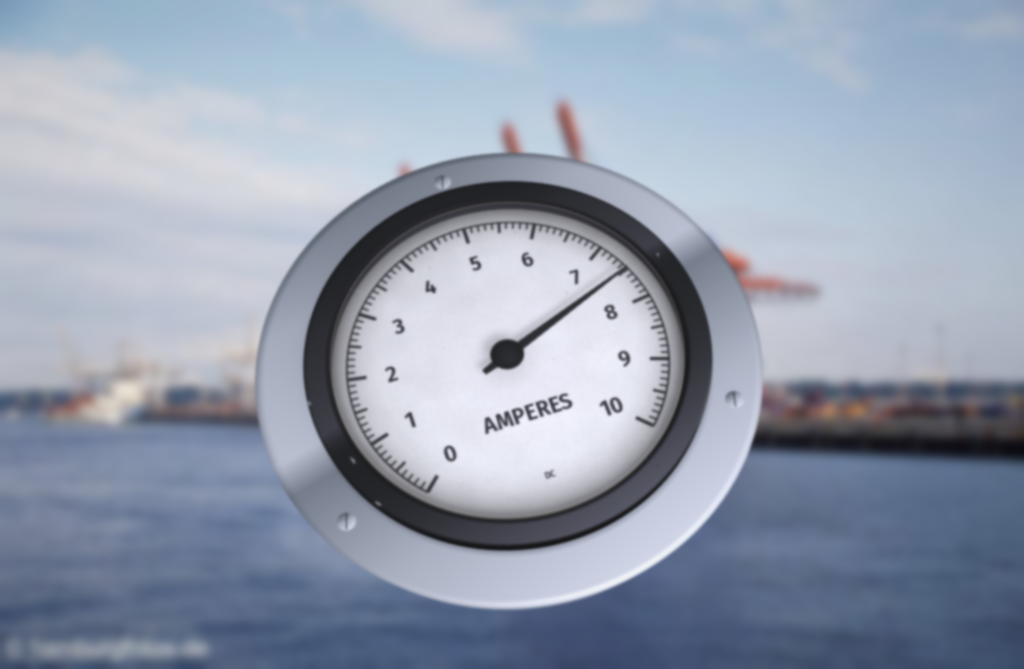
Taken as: 7.5 A
